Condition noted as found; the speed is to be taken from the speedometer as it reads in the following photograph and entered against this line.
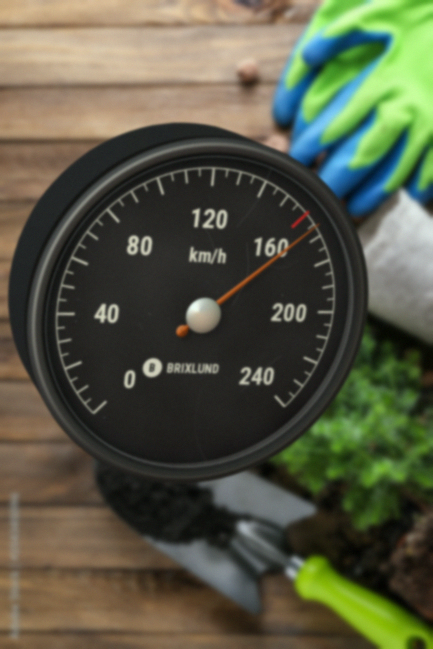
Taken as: 165 km/h
